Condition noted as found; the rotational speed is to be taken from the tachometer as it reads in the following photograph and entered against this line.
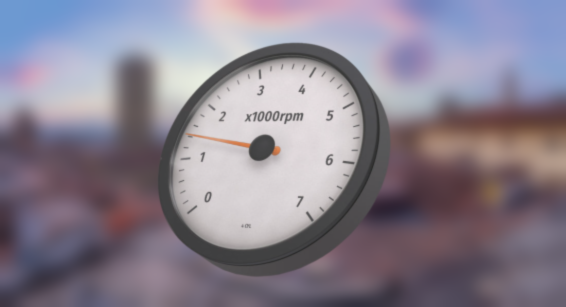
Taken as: 1400 rpm
